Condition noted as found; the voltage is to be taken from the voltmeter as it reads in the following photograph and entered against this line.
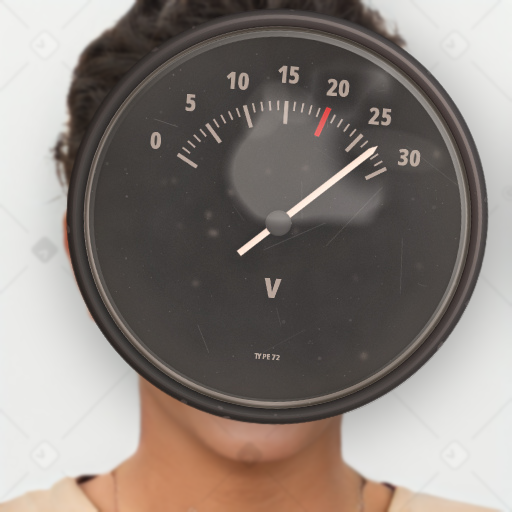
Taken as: 27 V
